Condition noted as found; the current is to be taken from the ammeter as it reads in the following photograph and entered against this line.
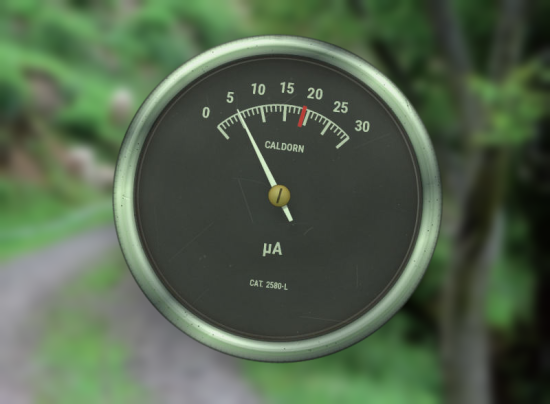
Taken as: 5 µA
